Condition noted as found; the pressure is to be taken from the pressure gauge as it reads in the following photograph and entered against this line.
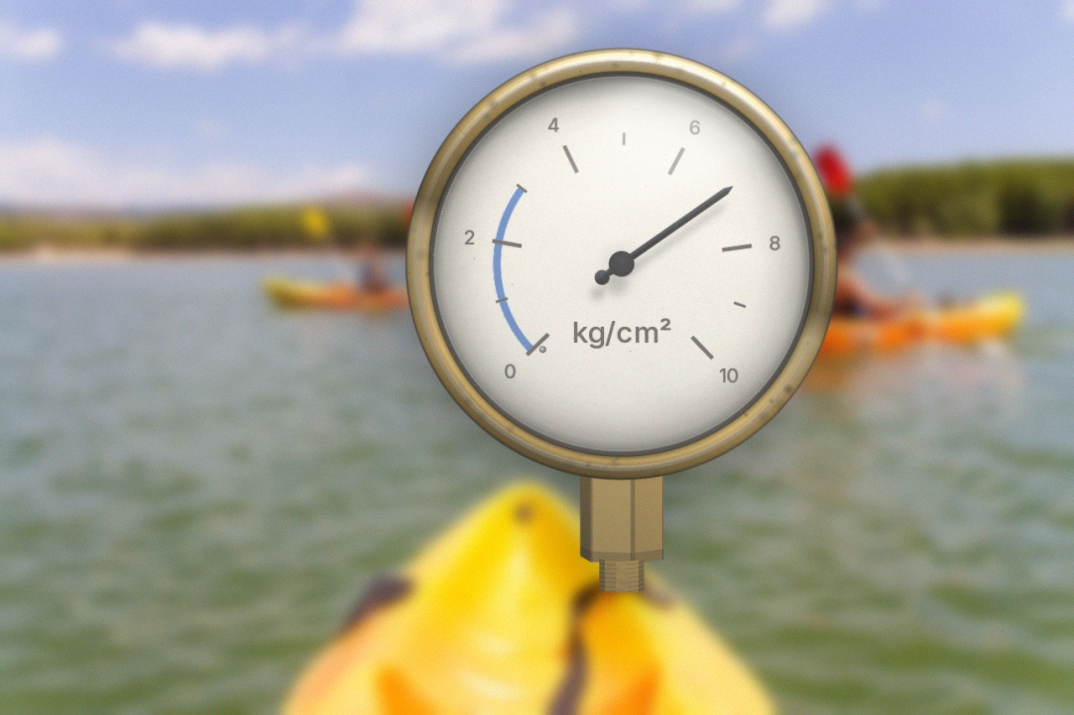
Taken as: 7 kg/cm²
